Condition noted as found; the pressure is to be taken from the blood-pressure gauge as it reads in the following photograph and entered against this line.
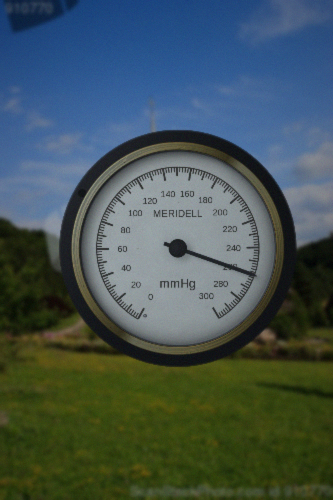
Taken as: 260 mmHg
